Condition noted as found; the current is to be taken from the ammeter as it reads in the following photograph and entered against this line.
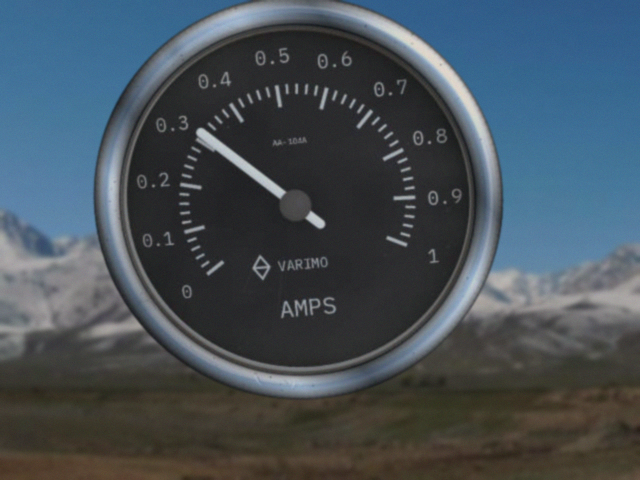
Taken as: 0.32 A
